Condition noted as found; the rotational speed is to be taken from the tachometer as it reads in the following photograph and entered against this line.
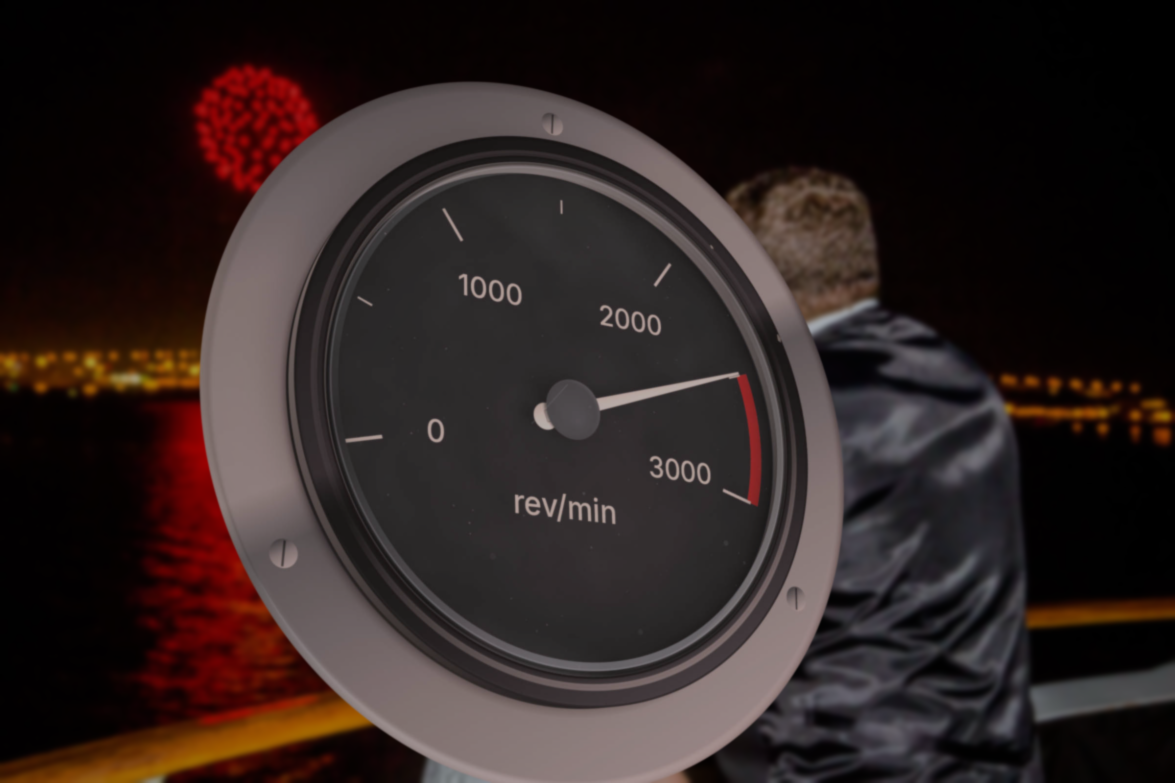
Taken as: 2500 rpm
